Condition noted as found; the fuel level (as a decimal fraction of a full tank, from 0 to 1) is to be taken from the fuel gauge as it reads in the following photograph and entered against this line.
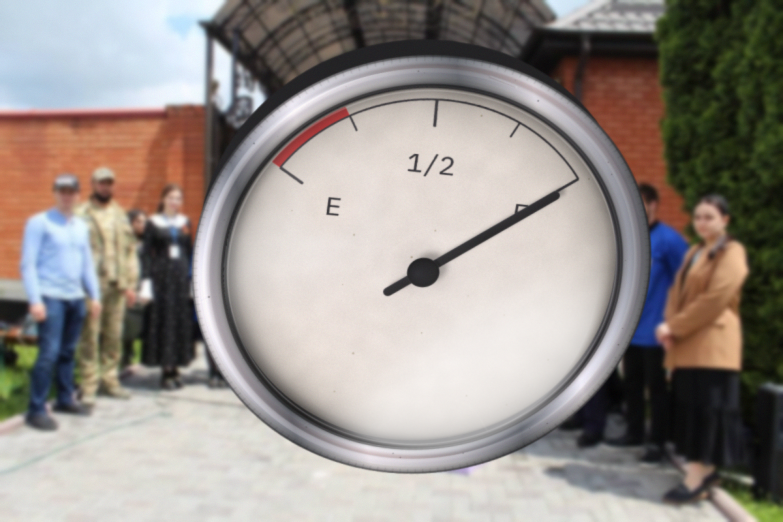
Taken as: 1
